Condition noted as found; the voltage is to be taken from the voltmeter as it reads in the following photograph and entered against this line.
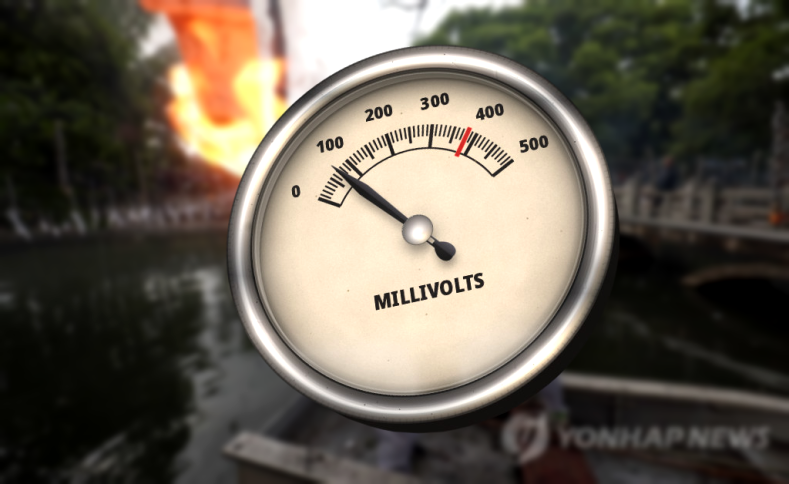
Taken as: 70 mV
